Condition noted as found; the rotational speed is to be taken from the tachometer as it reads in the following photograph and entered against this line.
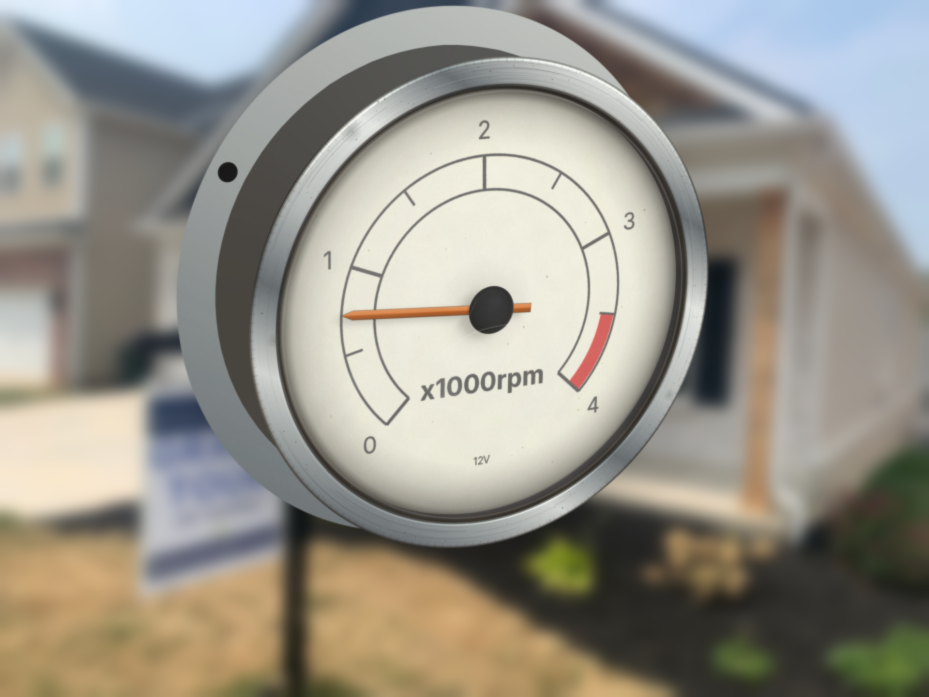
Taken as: 750 rpm
